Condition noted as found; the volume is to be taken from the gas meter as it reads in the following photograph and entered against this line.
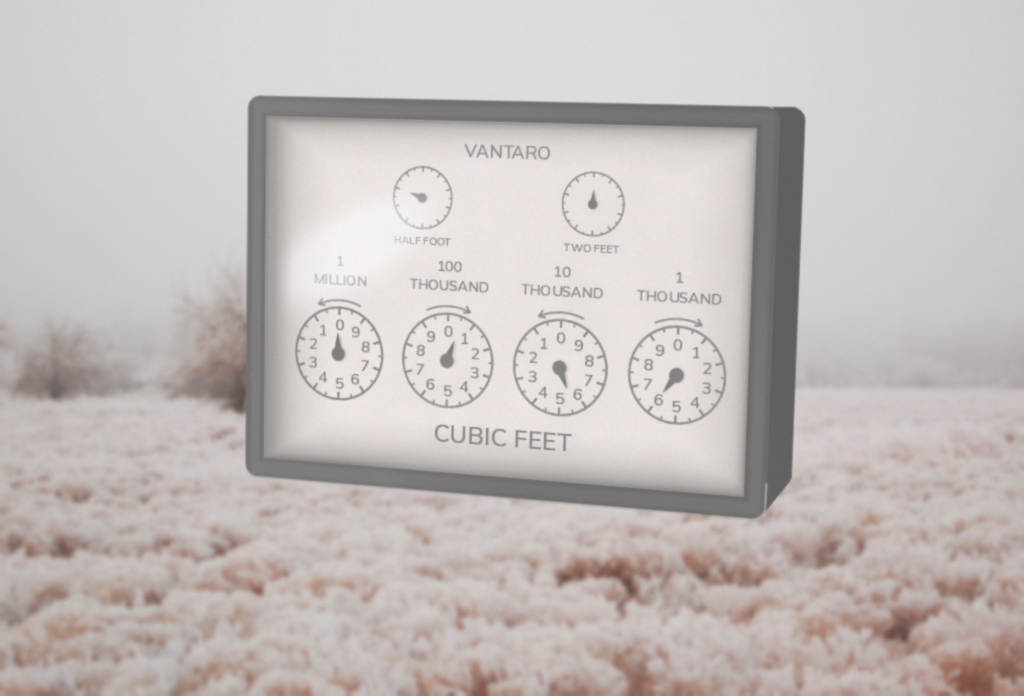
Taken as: 5600 ft³
